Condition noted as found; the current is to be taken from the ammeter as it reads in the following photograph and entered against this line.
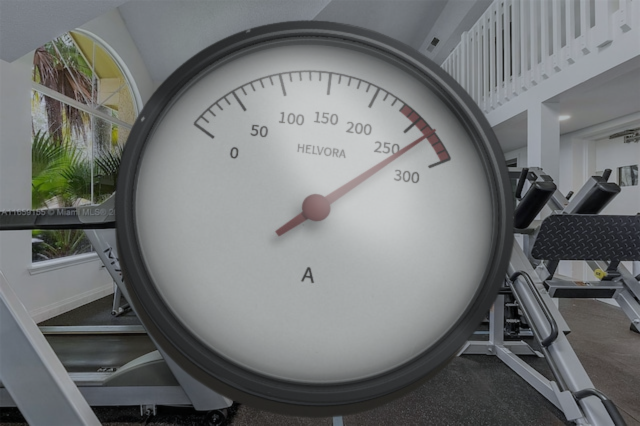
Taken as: 270 A
